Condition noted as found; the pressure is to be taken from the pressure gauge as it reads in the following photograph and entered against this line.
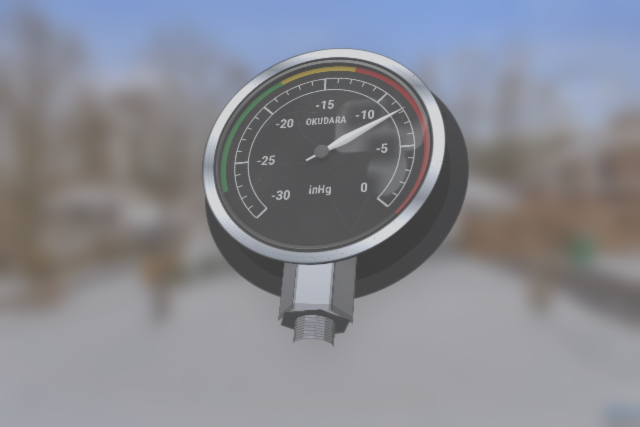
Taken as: -8 inHg
